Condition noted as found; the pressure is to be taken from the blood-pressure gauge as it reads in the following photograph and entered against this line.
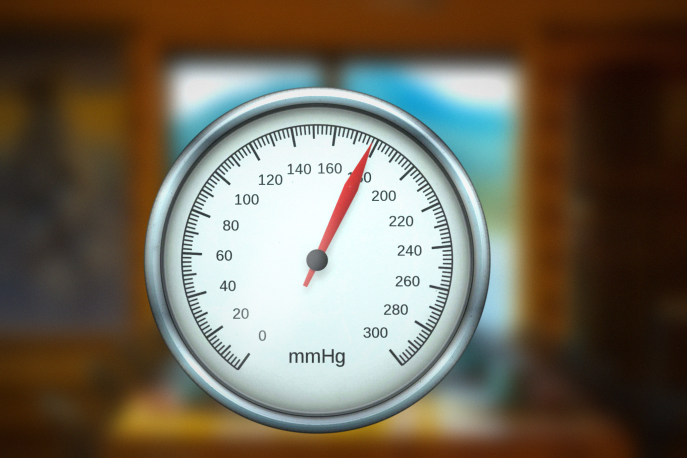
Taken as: 178 mmHg
